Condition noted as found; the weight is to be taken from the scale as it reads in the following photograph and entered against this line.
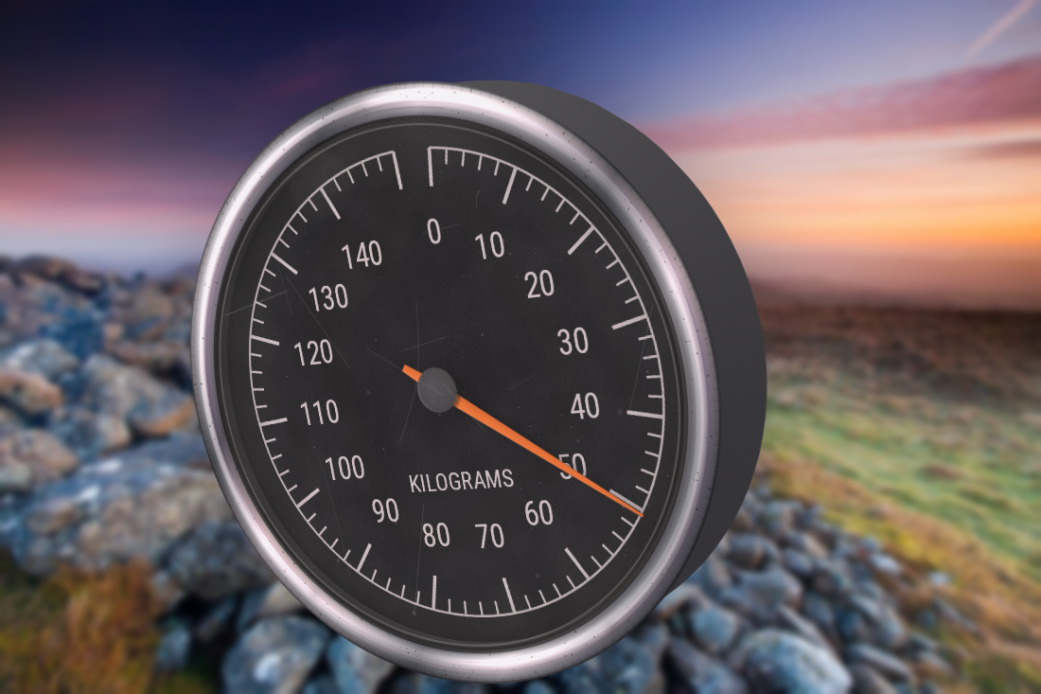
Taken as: 50 kg
